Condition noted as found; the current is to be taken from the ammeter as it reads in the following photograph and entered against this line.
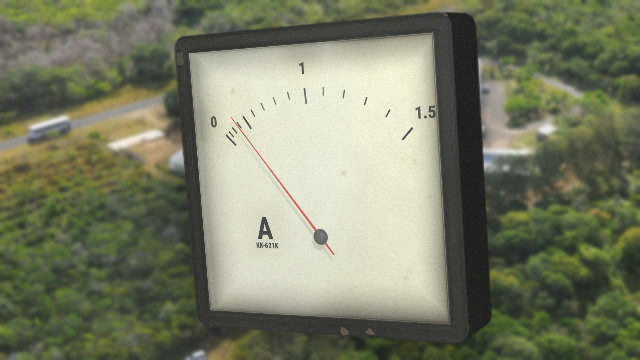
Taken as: 0.4 A
